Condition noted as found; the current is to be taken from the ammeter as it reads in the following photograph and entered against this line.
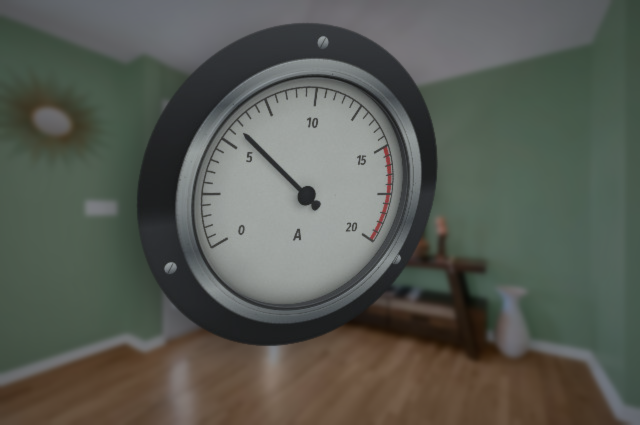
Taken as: 5.75 A
